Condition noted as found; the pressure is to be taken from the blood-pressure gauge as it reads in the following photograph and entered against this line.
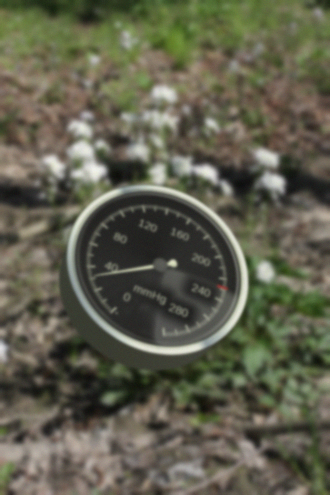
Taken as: 30 mmHg
